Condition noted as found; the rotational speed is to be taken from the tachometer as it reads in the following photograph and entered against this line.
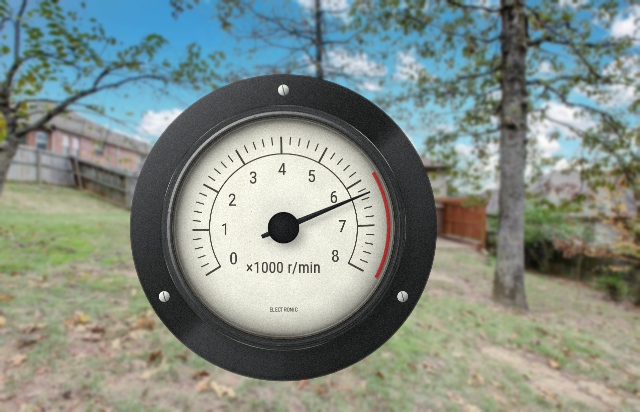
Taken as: 6300 rpm
